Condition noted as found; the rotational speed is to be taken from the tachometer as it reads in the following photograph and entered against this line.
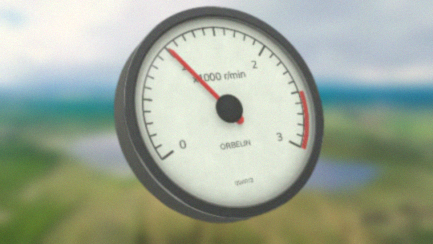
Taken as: 1000 rpm
